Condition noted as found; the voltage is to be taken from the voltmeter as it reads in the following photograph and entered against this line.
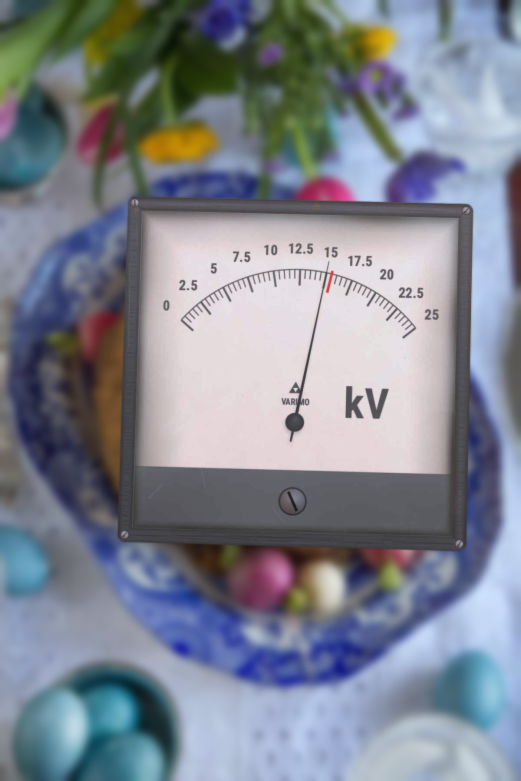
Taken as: 15 kV
